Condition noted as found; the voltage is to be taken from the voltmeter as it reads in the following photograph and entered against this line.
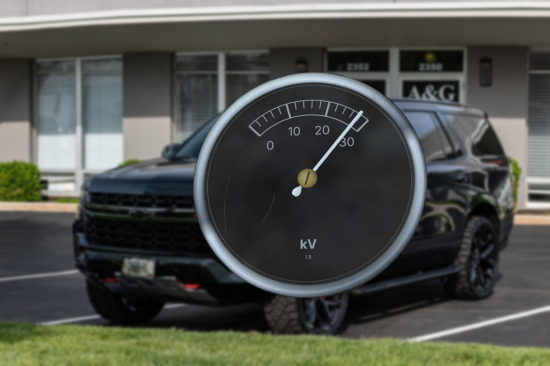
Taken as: 28 kV
